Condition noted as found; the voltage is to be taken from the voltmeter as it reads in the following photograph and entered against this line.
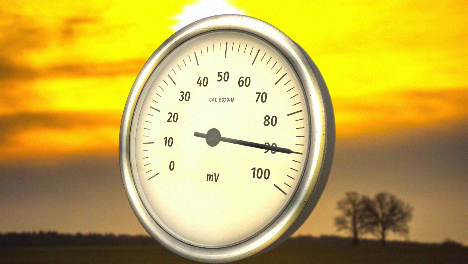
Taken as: 90 mV
